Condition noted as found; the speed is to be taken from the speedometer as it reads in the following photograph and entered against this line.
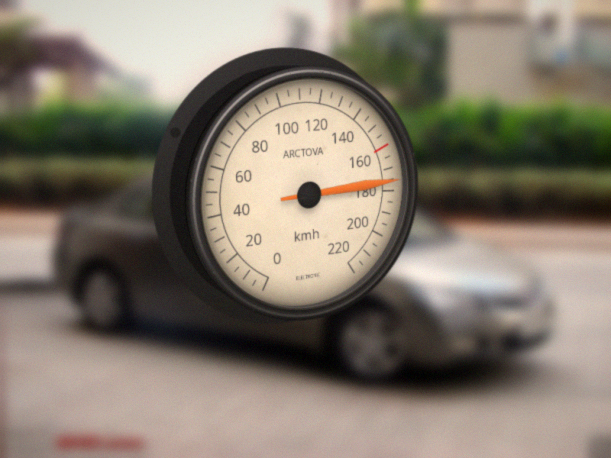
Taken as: 175 km/h
